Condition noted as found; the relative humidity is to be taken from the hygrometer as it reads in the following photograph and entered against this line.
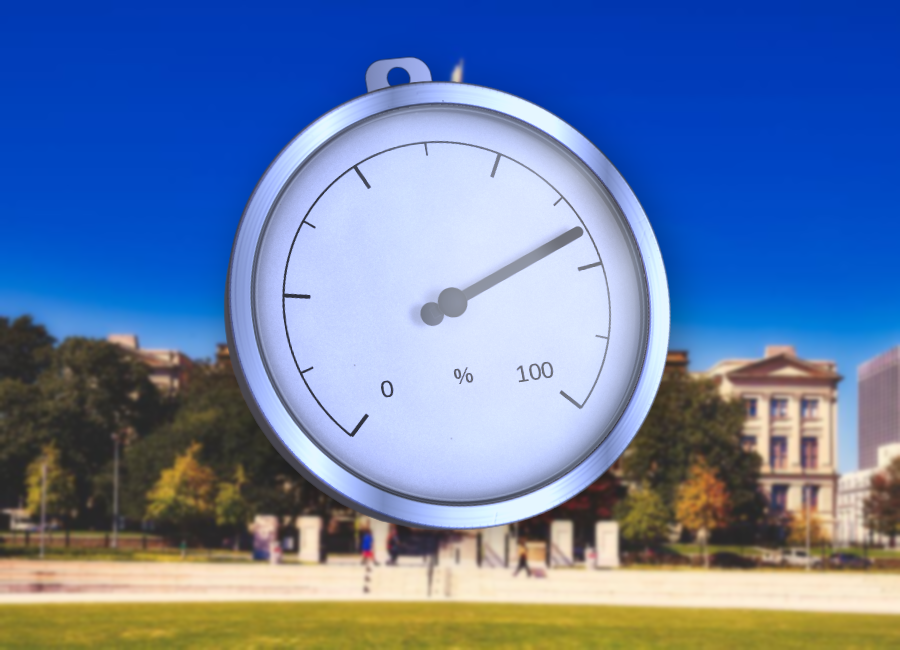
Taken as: 75 %
